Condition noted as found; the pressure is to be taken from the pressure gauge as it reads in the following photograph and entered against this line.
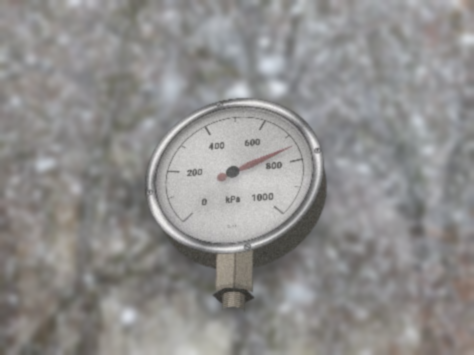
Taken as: 750 kPa
